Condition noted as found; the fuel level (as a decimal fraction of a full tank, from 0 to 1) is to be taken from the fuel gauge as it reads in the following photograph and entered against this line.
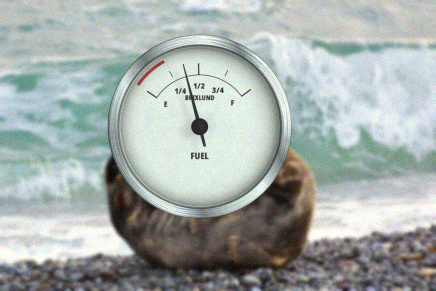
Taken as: 0.375
